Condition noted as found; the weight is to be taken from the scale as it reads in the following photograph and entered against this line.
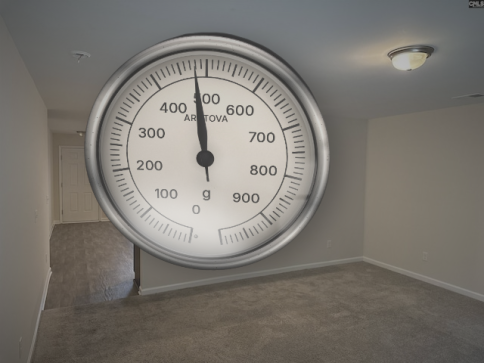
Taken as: 480 g
